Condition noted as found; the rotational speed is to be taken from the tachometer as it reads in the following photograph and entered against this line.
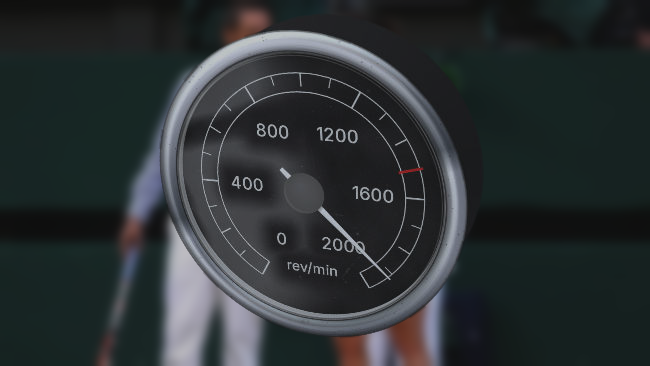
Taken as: 1900 rpm
